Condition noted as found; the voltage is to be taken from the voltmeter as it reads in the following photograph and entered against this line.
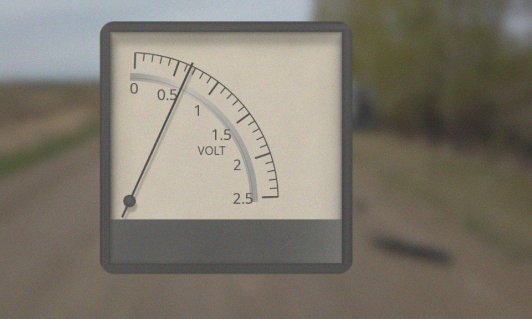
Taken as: 0.65 V
